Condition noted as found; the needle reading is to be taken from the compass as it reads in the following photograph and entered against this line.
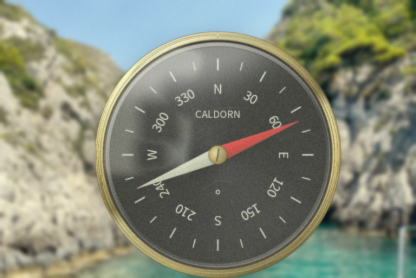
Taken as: 67.5 °
